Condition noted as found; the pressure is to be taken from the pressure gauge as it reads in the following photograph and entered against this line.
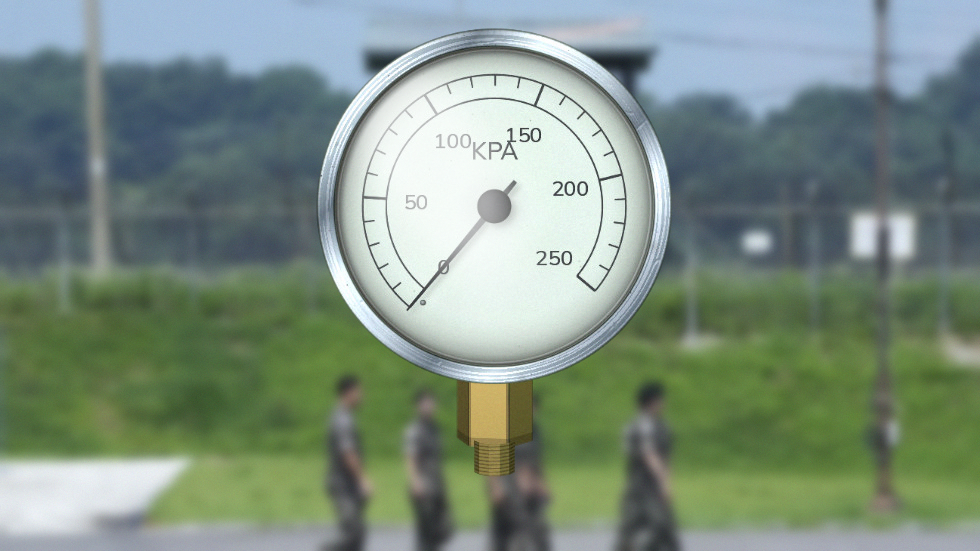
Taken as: 0 kPa
